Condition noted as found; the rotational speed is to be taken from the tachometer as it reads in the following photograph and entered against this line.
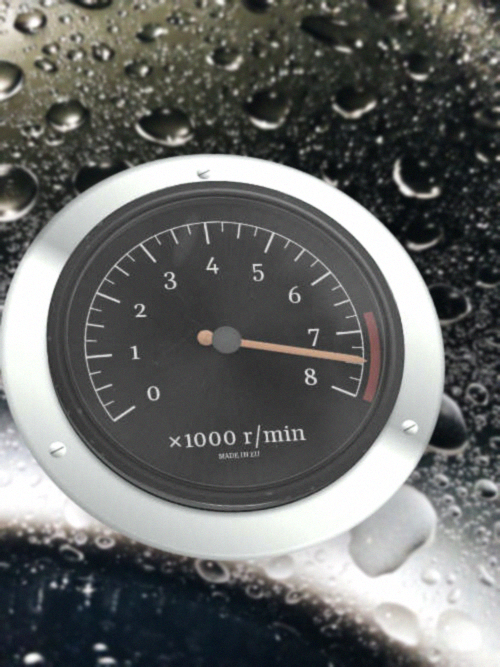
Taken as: 7500 rpm
